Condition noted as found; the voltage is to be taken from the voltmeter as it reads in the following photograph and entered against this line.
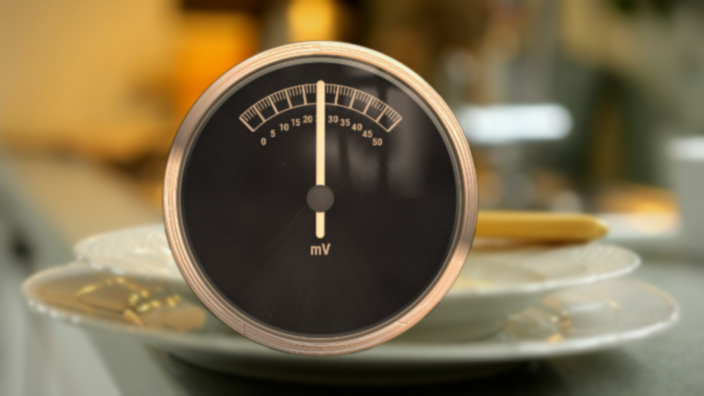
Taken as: 25 mV
